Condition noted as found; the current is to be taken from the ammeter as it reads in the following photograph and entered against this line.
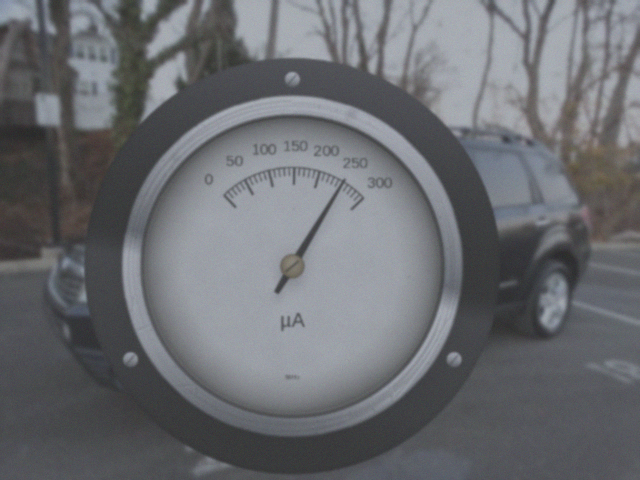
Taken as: 250 µA
